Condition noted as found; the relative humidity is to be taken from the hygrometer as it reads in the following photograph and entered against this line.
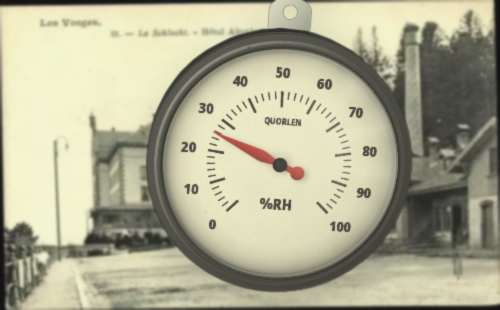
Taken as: 26 %
